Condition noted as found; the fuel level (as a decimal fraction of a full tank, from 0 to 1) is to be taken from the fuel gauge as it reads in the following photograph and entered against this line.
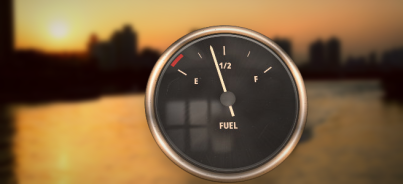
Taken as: 0.375
